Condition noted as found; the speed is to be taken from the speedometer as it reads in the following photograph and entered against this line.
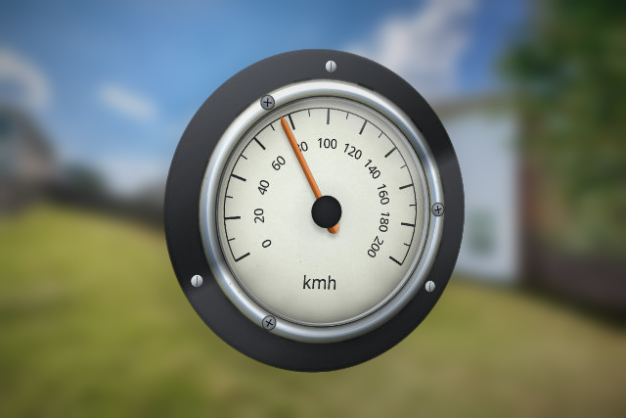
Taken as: 75 km/h
